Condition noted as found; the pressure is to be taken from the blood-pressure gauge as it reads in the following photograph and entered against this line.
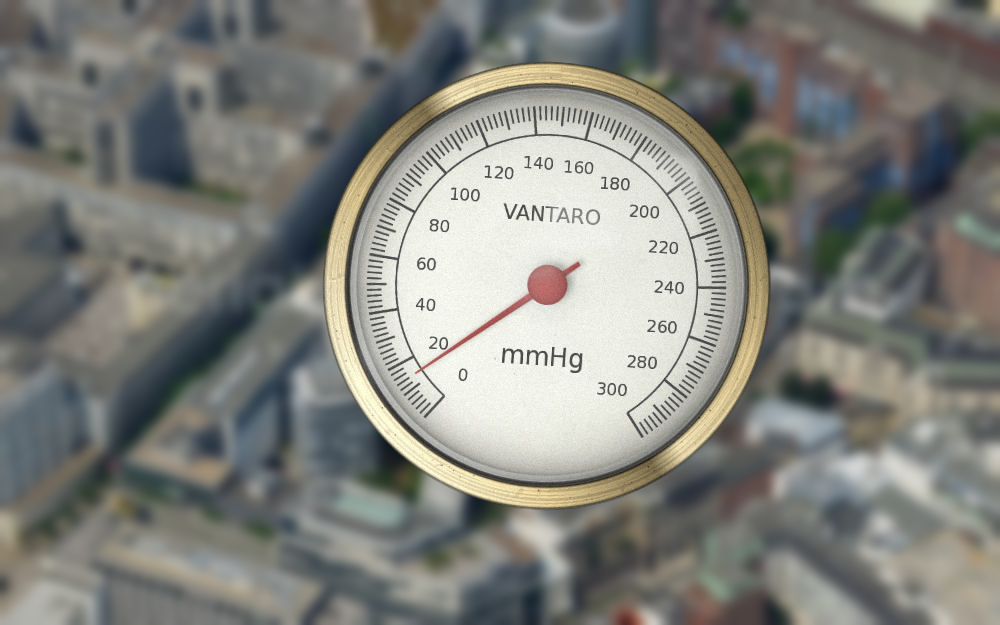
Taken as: 14 mmHg
